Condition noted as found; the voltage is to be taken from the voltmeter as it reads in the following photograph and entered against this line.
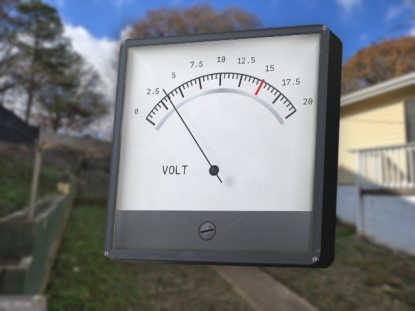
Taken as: 3.5 V
